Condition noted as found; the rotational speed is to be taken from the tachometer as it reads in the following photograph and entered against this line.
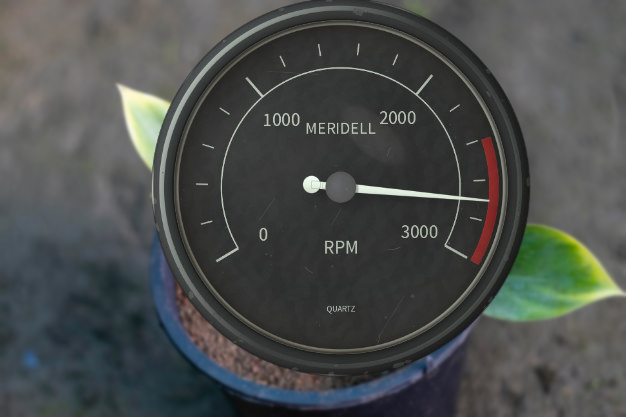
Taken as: 2700 rpm
